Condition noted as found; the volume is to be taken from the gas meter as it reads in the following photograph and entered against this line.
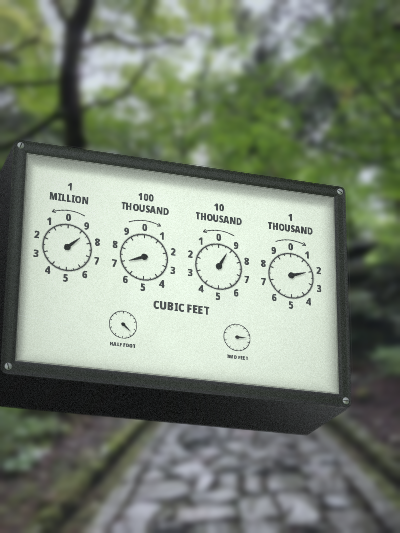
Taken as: 869200 ft³
